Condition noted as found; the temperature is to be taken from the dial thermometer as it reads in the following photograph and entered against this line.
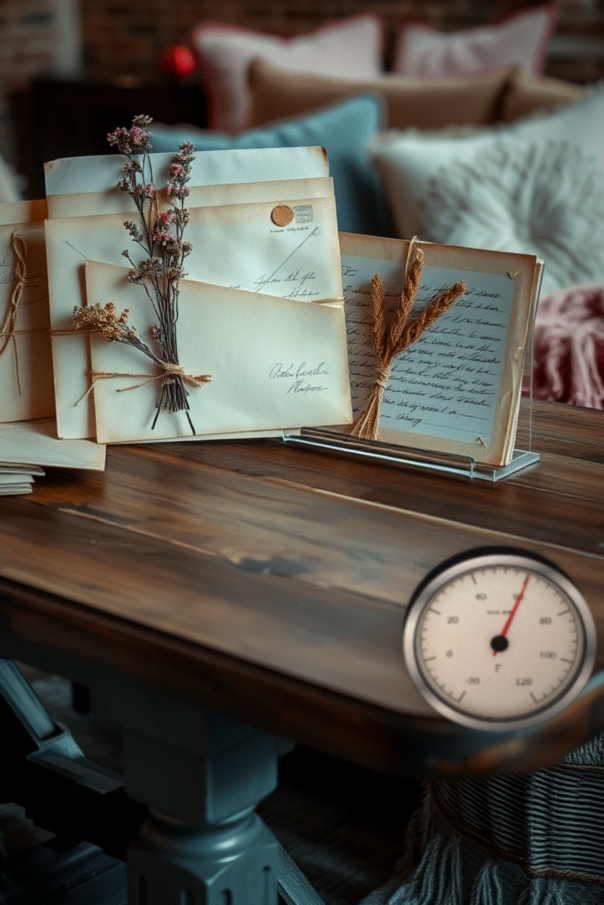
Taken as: 60 °F
